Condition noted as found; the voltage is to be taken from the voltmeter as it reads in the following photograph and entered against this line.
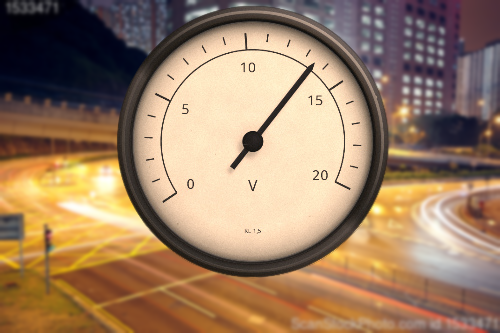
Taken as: 13.5 V
